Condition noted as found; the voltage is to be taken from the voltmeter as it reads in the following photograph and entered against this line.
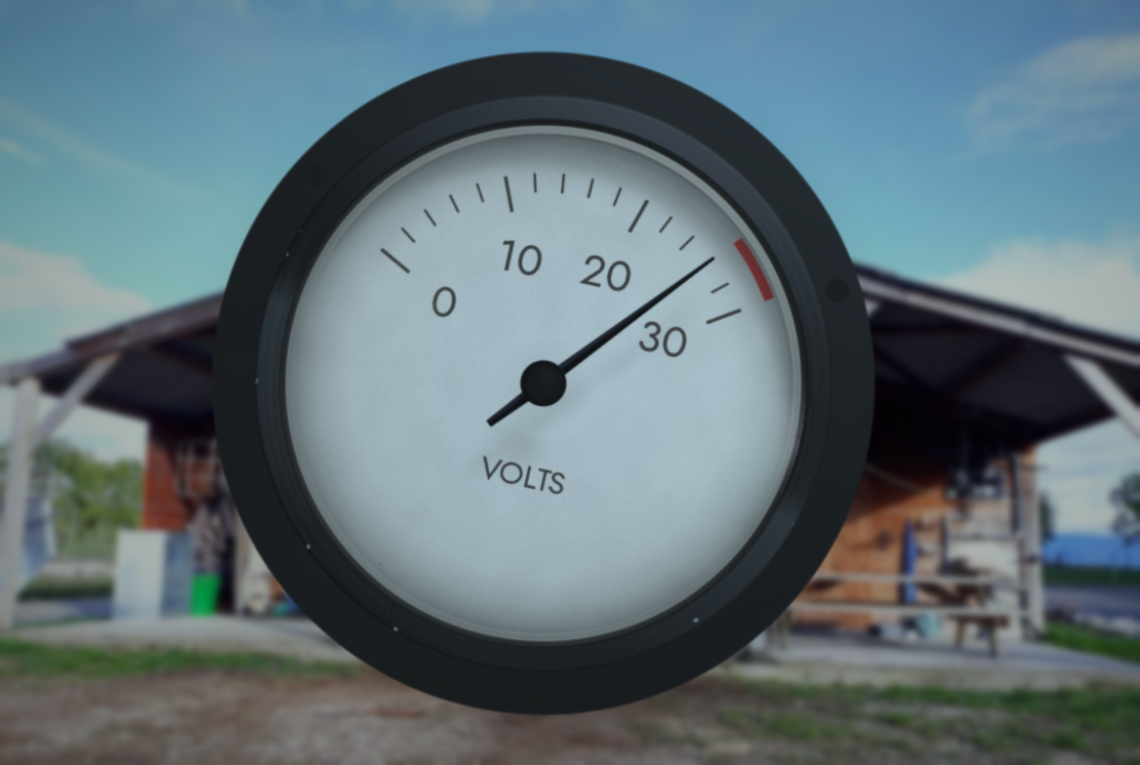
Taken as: 26 V
